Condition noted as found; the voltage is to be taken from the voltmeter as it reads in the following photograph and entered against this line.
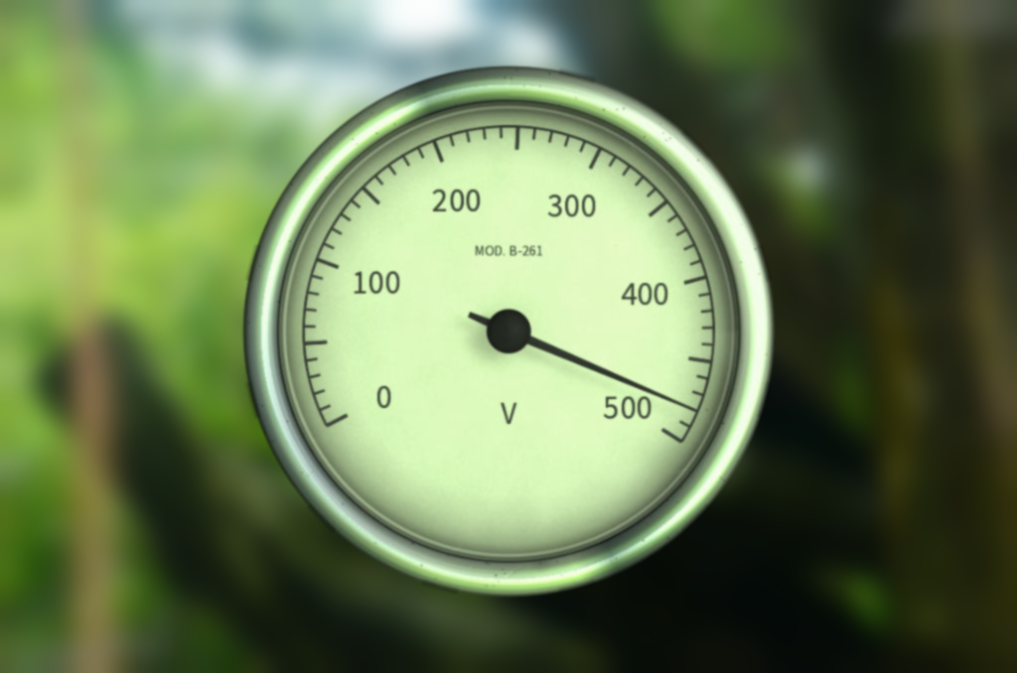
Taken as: 480 V
